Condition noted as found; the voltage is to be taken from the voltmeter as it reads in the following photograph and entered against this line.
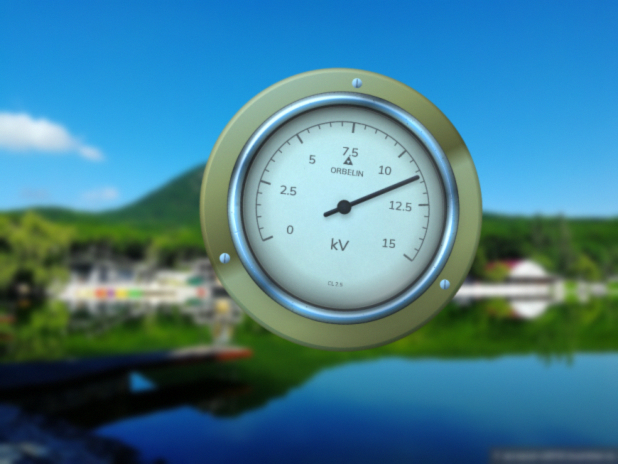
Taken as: 11.25 kV
